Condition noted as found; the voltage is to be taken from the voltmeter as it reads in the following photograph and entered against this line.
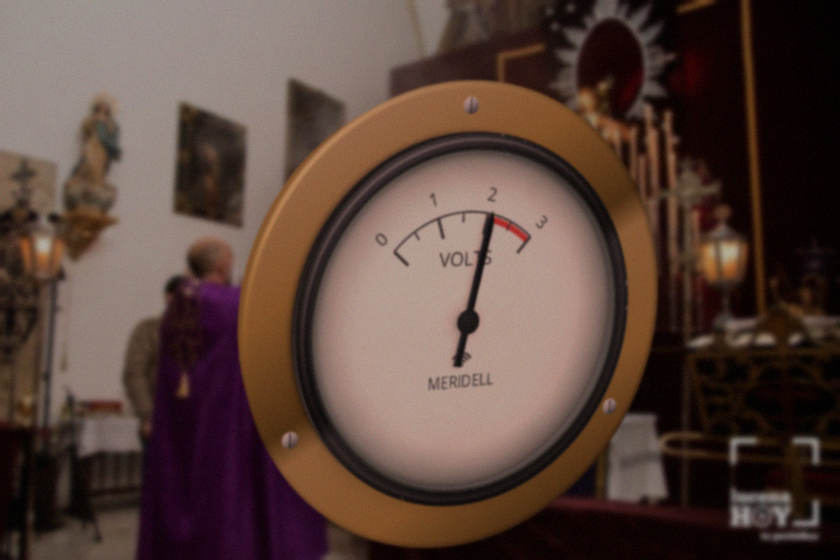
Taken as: 2 V
